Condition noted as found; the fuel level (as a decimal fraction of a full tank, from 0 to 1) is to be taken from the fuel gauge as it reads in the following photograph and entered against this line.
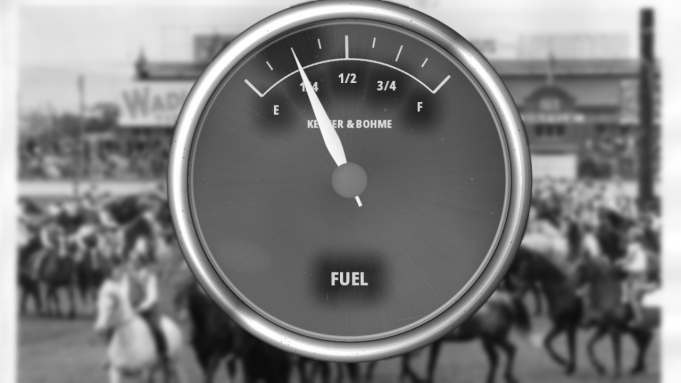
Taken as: 0.25
